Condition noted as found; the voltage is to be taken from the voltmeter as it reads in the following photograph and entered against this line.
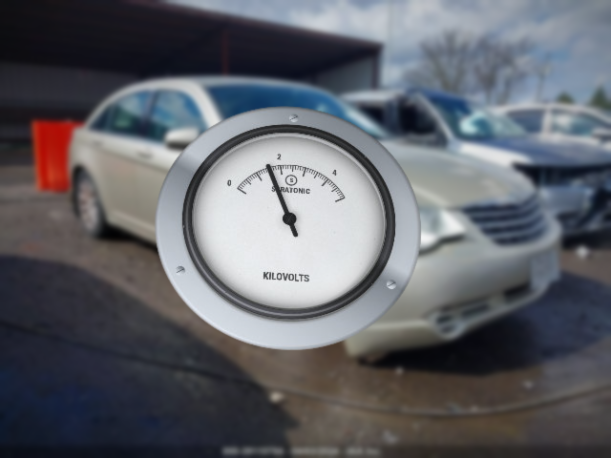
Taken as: 1.5 kV
